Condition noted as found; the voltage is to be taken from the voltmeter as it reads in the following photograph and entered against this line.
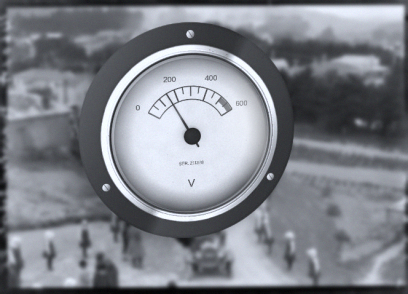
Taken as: 150 V
